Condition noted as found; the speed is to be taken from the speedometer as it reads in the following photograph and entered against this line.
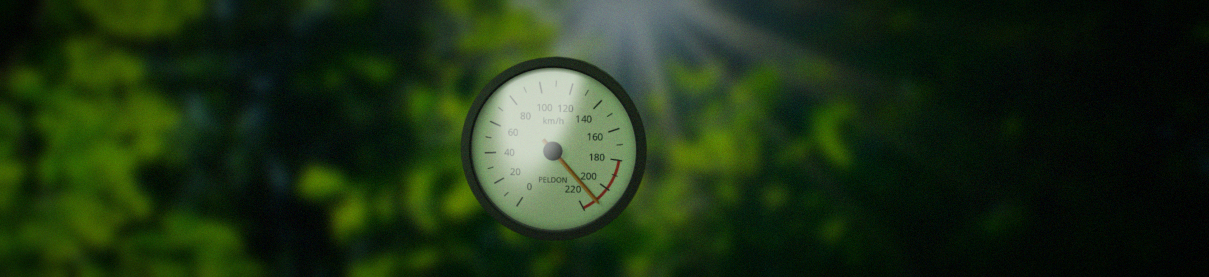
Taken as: 210 km/h
